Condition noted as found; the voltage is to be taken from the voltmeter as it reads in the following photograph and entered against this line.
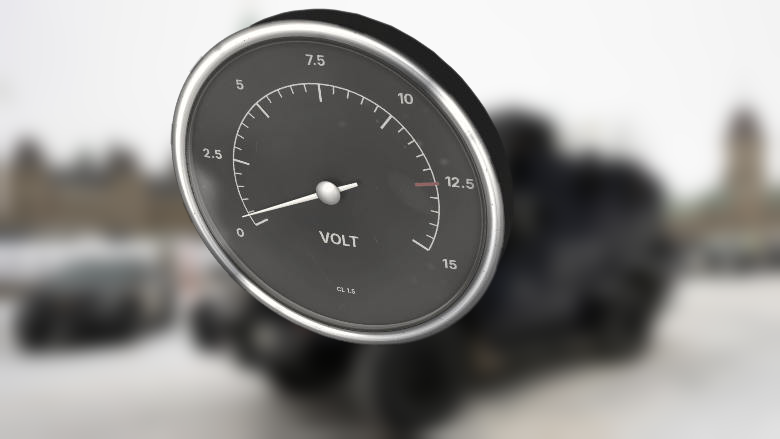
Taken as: 0.5 V
